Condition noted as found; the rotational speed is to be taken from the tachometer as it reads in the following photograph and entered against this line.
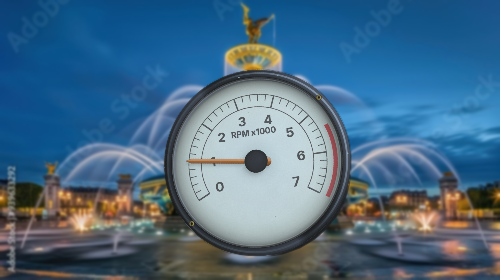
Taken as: 1000 rpm
